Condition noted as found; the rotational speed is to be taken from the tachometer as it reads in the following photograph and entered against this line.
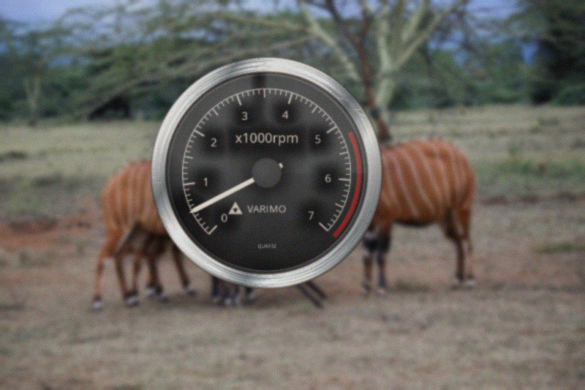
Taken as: 500 rpm
